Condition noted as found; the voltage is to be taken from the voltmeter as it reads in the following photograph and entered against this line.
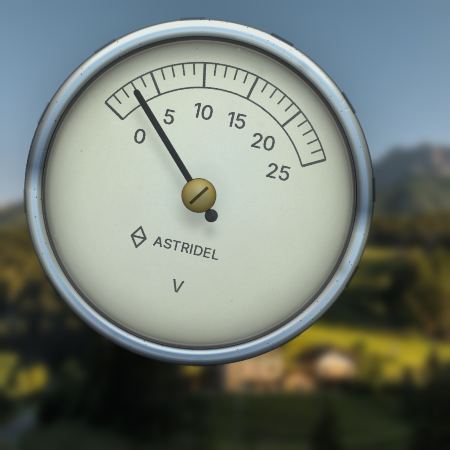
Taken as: 3 V
